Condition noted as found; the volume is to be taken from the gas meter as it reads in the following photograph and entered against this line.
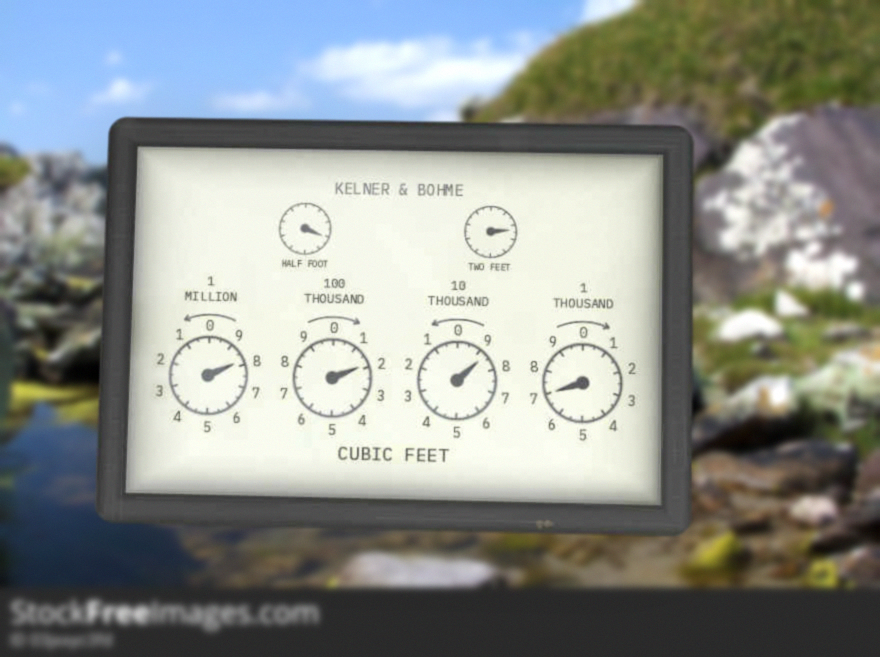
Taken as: 818700 ft³
